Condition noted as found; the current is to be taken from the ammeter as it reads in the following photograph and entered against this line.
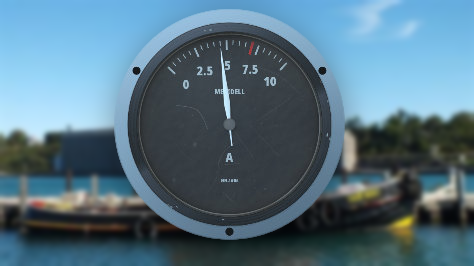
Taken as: 4.5 A
